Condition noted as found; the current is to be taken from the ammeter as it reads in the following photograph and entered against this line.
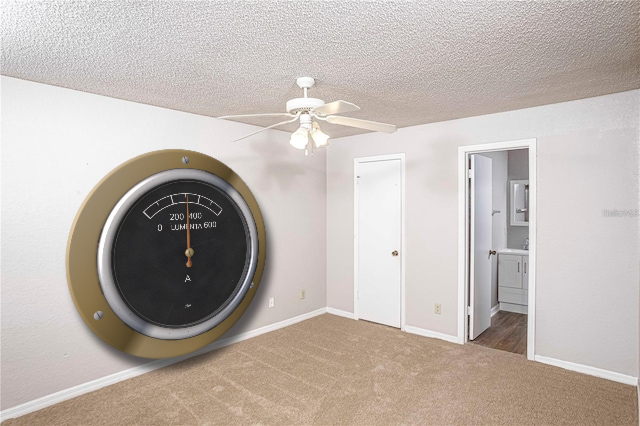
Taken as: 300 A
